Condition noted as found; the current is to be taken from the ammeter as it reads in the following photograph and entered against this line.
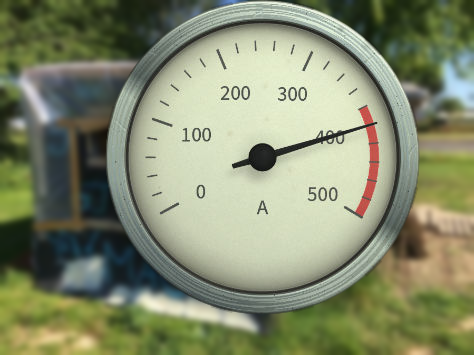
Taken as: 400 A
